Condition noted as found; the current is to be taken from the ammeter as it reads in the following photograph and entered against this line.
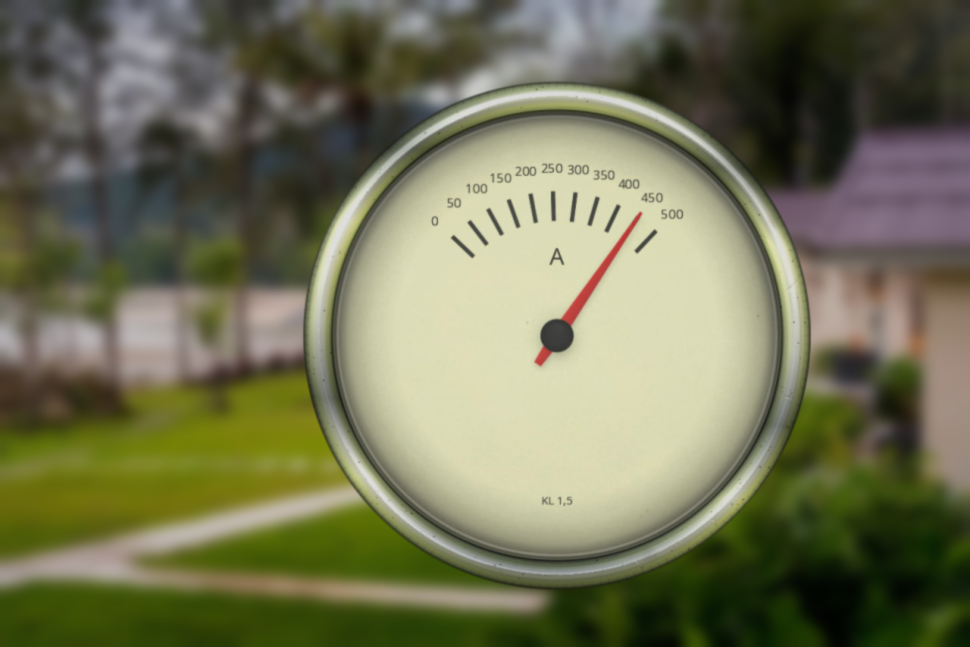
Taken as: 450 A
